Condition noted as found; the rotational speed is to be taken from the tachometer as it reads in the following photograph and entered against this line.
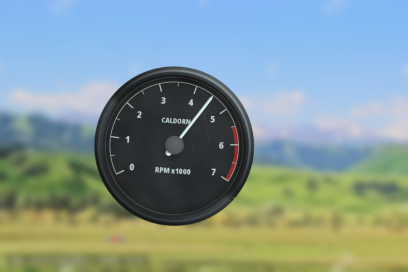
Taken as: 4500 rpm
